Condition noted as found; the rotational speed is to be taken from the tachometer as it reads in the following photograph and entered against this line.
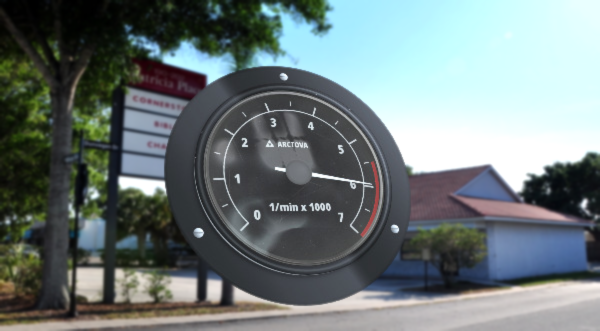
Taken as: 6000 rpm
